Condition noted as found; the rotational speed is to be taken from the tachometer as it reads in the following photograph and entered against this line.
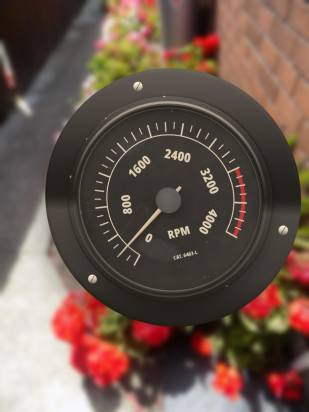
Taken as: 200 rpm
